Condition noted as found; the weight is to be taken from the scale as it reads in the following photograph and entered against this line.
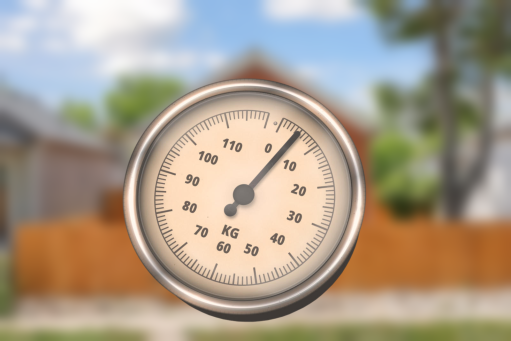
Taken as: 5 kg
